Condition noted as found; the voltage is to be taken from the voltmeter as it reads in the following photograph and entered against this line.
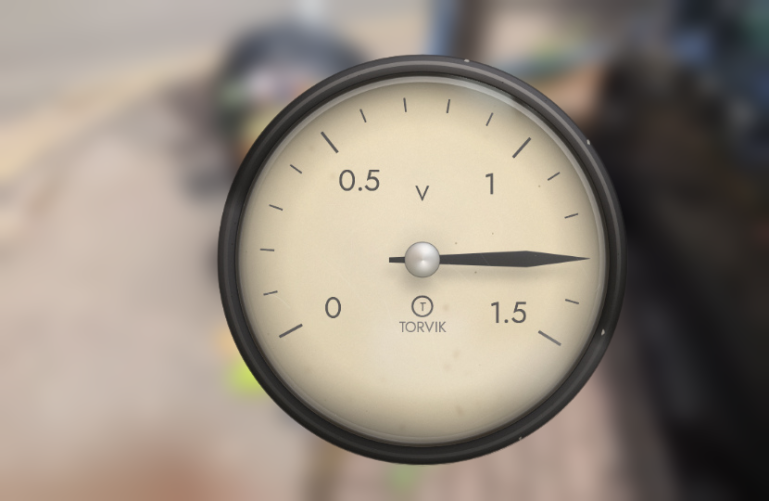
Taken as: 1.3 V
